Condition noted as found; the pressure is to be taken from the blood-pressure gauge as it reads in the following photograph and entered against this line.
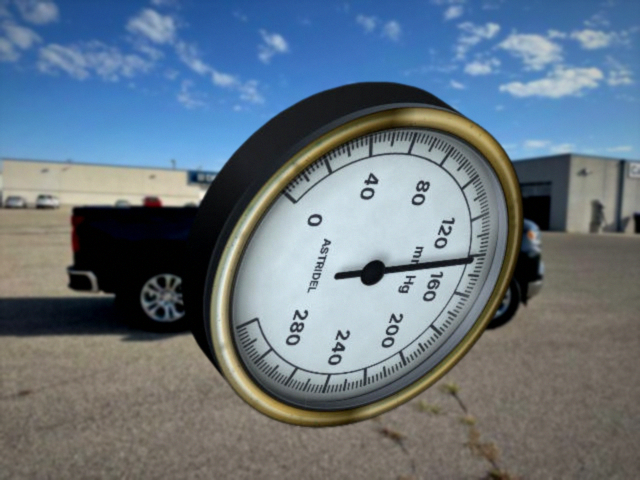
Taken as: 140 mmHg
